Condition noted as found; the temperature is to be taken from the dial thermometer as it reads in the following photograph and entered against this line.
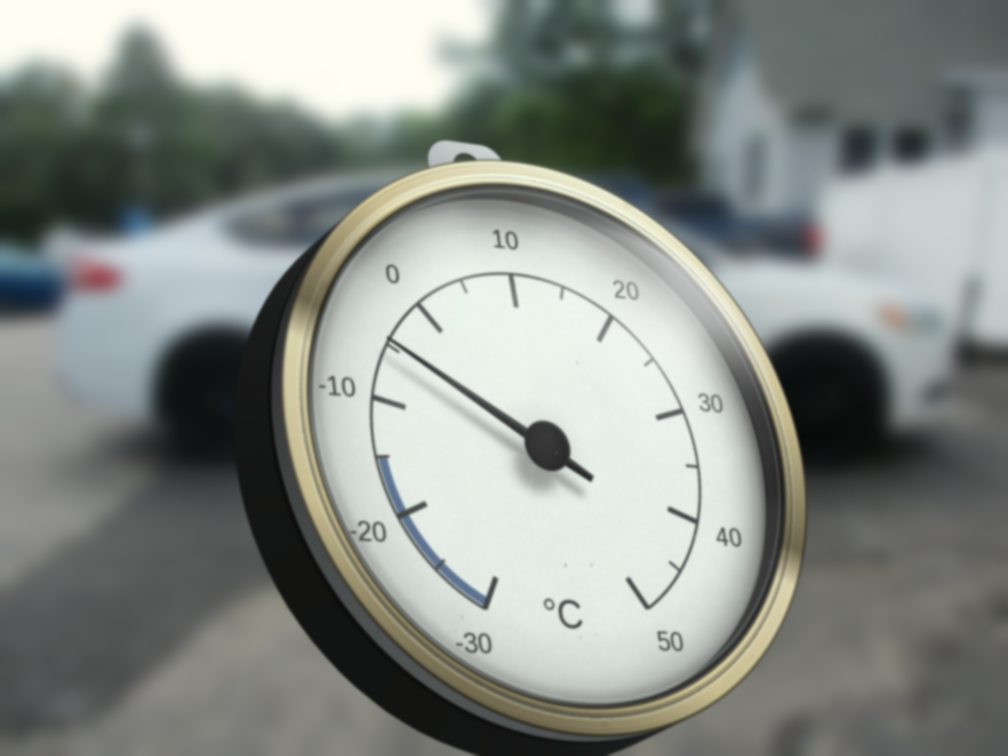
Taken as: -5 °C
